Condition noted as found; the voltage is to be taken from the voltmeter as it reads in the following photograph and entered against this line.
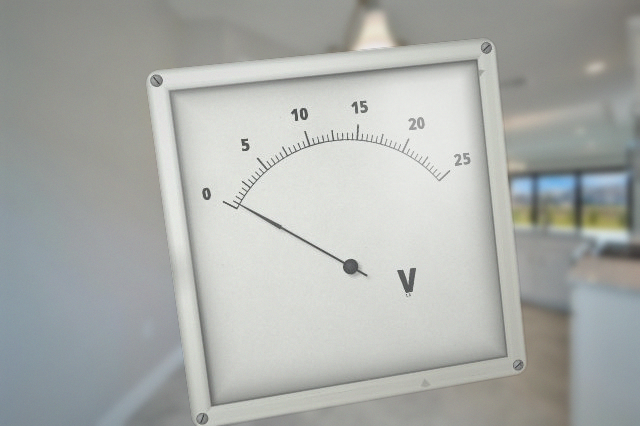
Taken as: 0.5 V
